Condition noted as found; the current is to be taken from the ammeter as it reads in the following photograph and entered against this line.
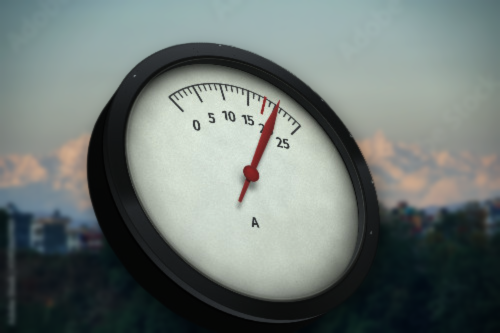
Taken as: 20 A
